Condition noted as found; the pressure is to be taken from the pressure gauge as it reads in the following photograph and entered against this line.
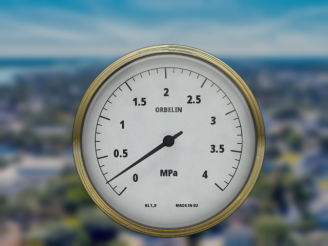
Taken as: 0.2 MPa
